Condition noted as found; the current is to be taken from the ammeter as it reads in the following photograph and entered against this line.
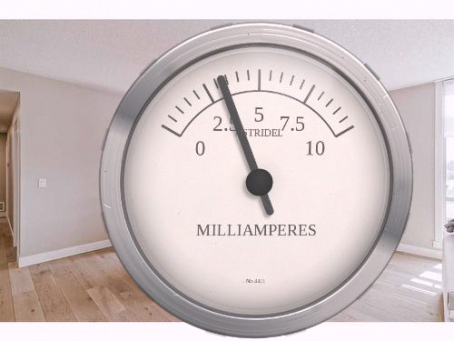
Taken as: 3.25 mA
